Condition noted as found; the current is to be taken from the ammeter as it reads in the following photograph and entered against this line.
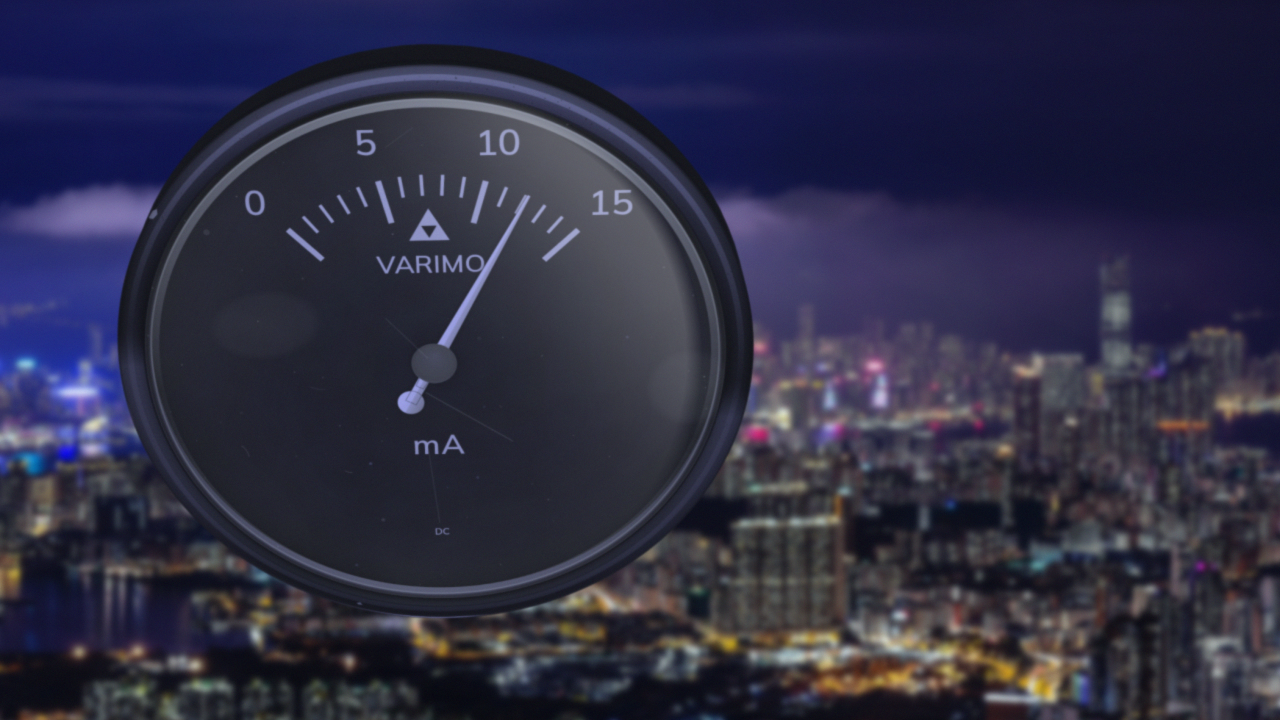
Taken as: 12 mA
